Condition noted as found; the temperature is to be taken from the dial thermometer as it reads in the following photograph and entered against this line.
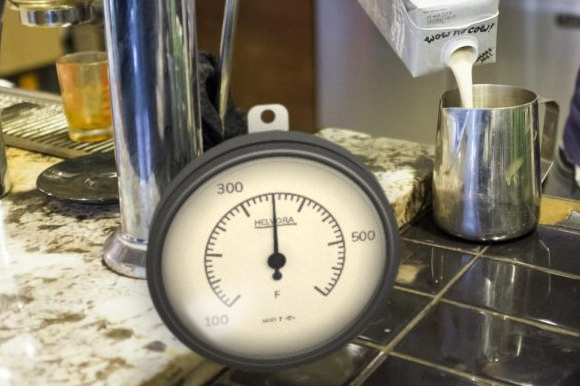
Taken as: 350 °F
